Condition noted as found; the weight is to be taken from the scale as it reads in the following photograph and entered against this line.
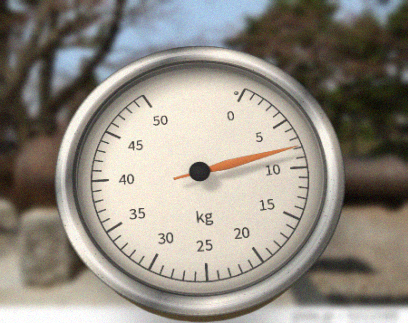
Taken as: 8 kg
